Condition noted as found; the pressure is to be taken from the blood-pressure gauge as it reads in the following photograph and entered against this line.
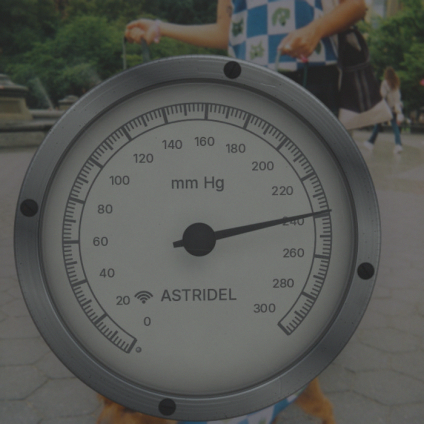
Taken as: 238 mmHg
